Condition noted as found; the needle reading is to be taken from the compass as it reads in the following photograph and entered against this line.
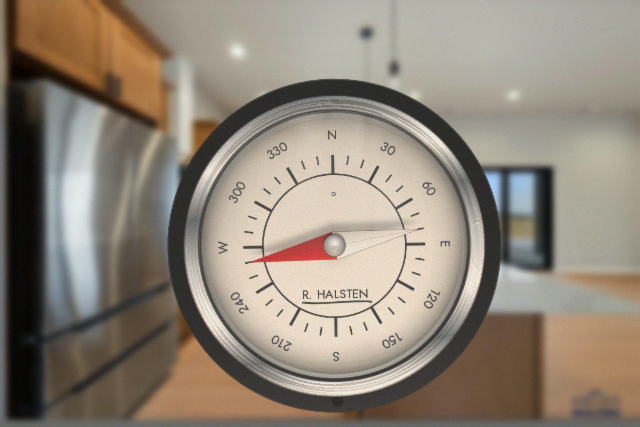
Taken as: 260 °
